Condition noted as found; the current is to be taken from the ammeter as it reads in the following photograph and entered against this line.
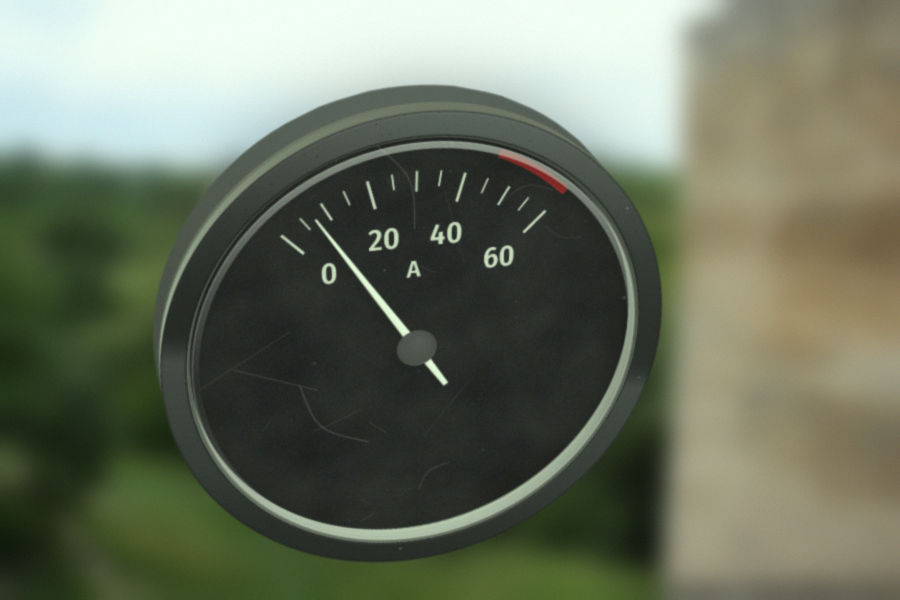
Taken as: 7.5 A
